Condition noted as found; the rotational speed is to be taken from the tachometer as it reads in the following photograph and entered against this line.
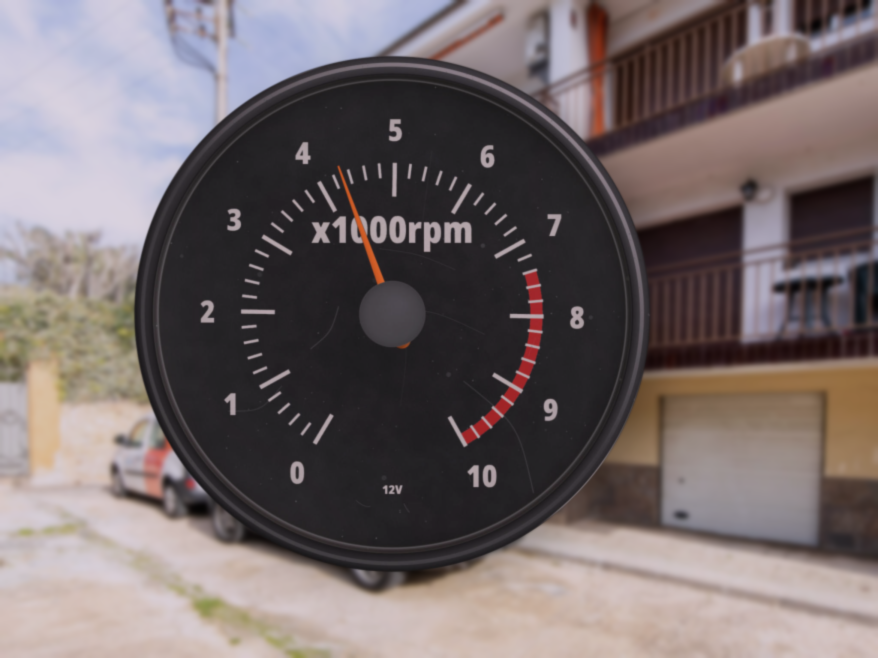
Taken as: 4300 rpm
